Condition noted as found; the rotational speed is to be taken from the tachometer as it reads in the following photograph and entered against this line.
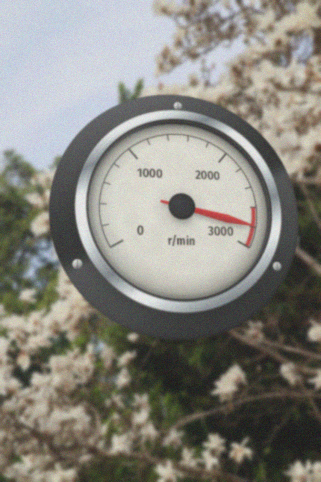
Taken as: 2800 rpm
